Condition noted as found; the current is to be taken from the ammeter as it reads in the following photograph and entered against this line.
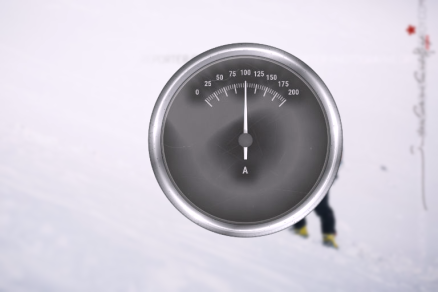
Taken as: 100 A
